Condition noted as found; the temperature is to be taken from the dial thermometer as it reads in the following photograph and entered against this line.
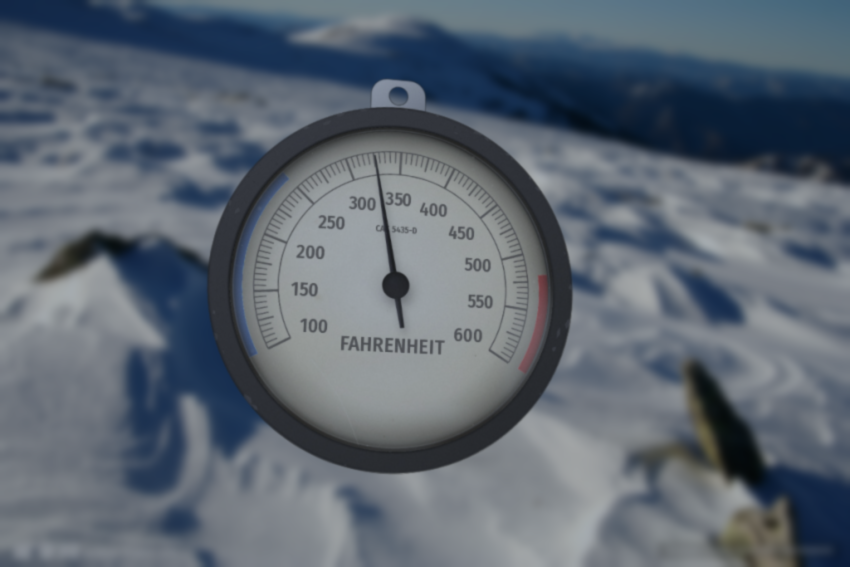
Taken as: 325 °F
